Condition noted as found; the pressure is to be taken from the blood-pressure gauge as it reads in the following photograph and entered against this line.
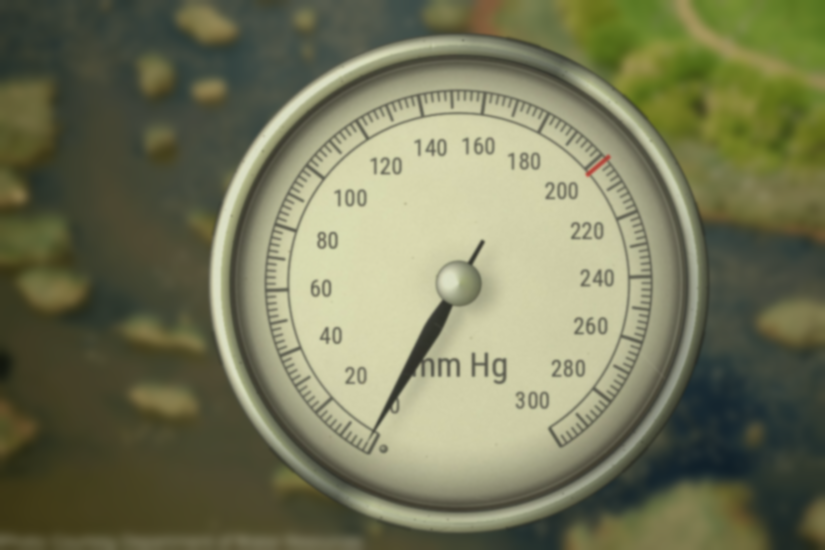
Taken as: 2 mmHg
